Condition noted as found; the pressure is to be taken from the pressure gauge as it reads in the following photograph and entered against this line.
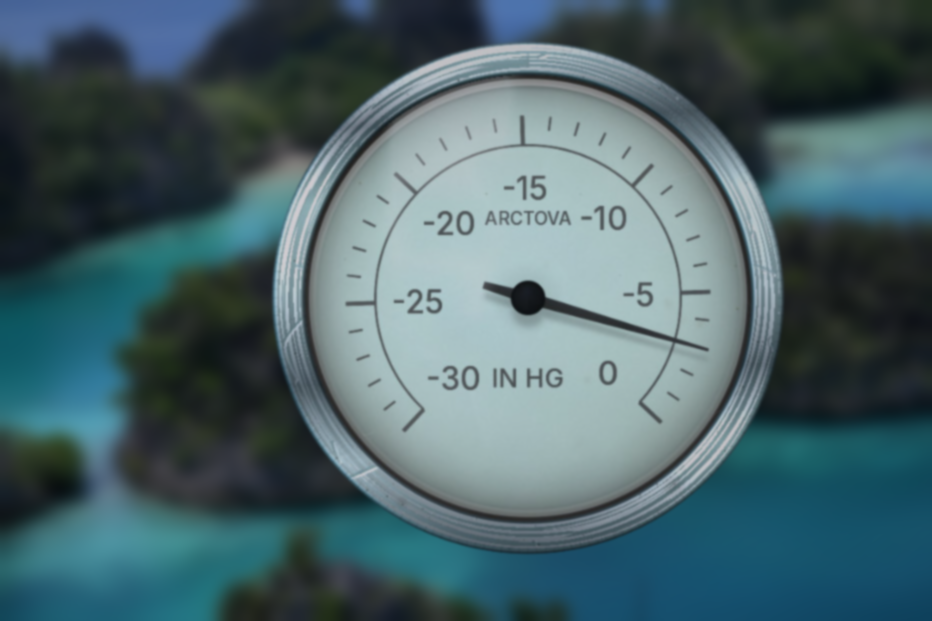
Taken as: -3 inHg
